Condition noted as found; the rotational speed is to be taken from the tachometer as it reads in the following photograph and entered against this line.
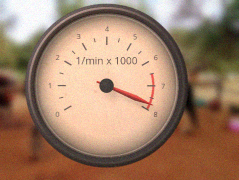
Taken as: 7750 rpm
